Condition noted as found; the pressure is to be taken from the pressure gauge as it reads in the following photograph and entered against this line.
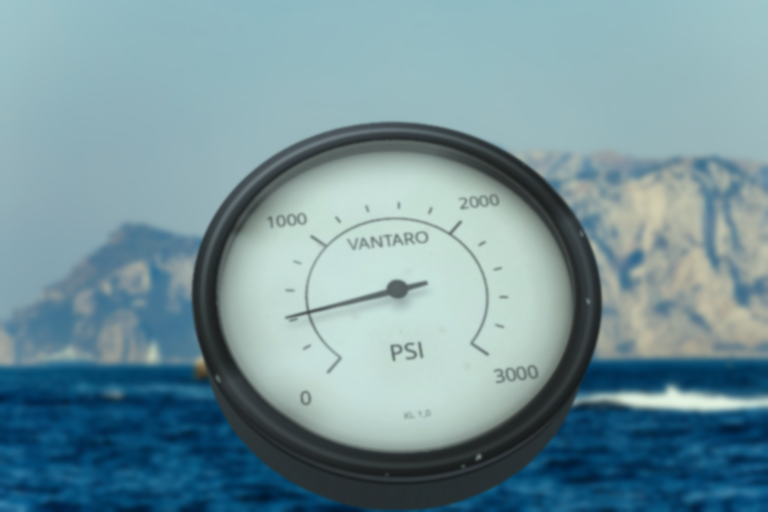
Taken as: 400 psi
